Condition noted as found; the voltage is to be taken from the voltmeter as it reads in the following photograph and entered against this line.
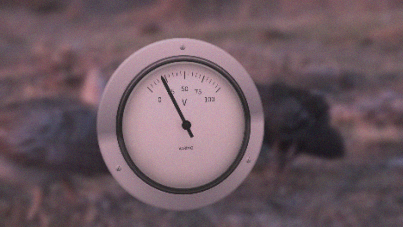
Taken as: 20 V
